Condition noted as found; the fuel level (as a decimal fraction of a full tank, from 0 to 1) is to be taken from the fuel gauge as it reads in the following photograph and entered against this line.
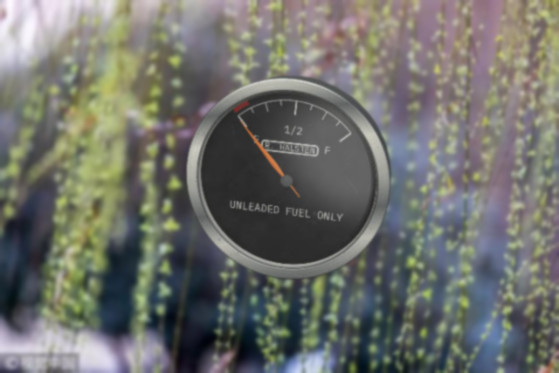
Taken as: 0
